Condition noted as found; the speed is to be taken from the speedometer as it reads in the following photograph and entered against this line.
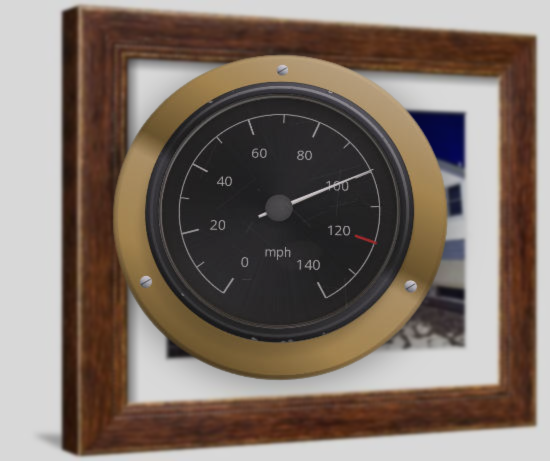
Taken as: 100 mph
